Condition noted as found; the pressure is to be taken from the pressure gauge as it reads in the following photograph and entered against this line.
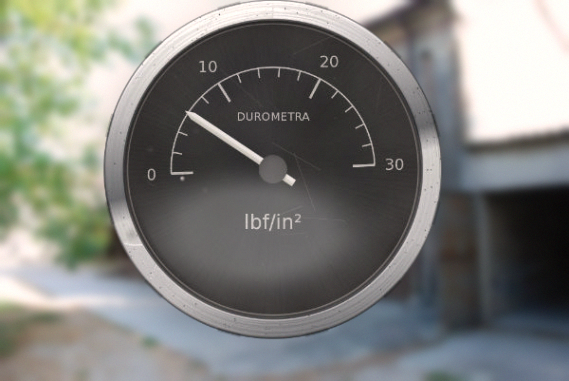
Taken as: 6 psi
